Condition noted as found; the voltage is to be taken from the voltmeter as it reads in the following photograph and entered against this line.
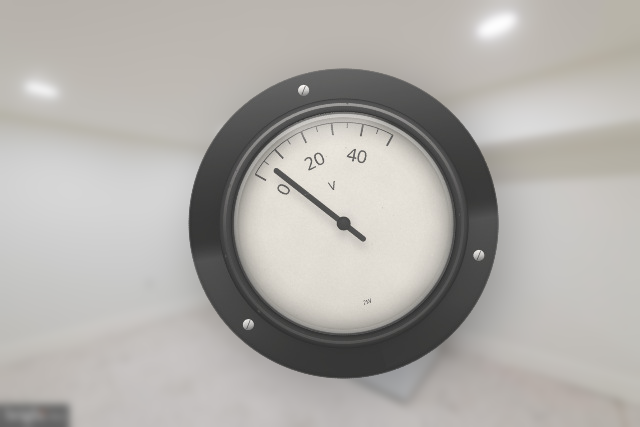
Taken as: 5 V
